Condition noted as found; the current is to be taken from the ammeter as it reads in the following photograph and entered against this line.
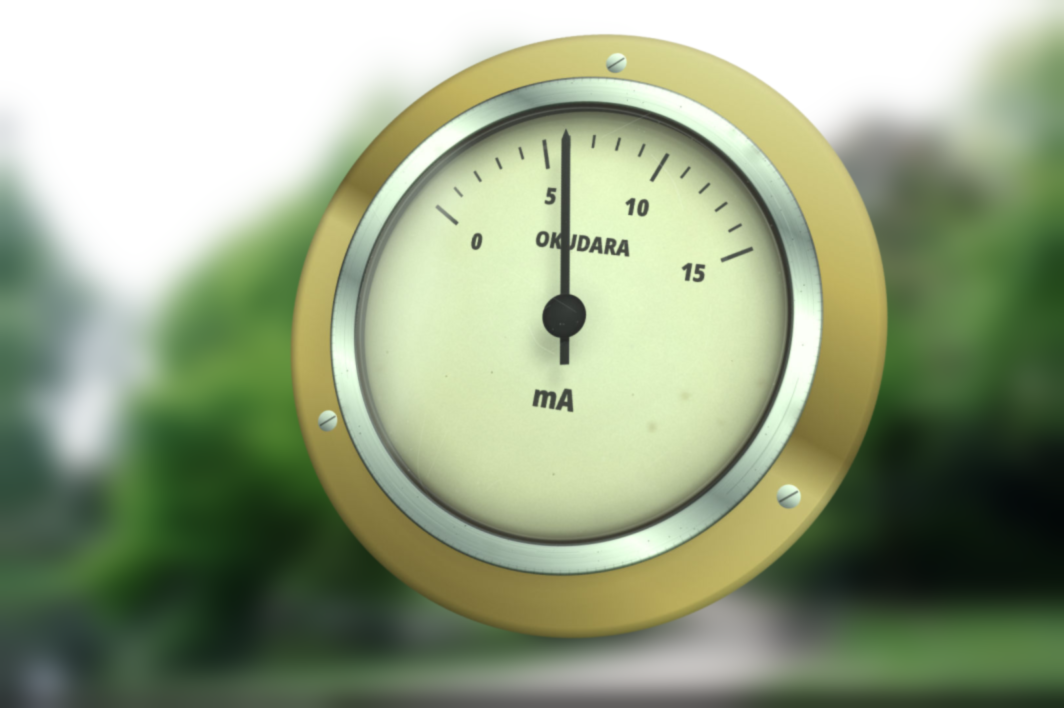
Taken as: 6 mA
